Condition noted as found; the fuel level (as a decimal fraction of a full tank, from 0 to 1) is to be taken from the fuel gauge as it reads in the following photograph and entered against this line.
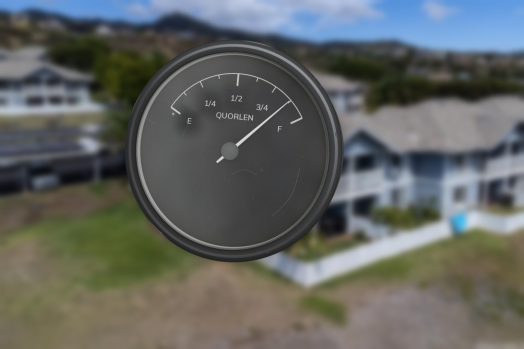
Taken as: 0.875
